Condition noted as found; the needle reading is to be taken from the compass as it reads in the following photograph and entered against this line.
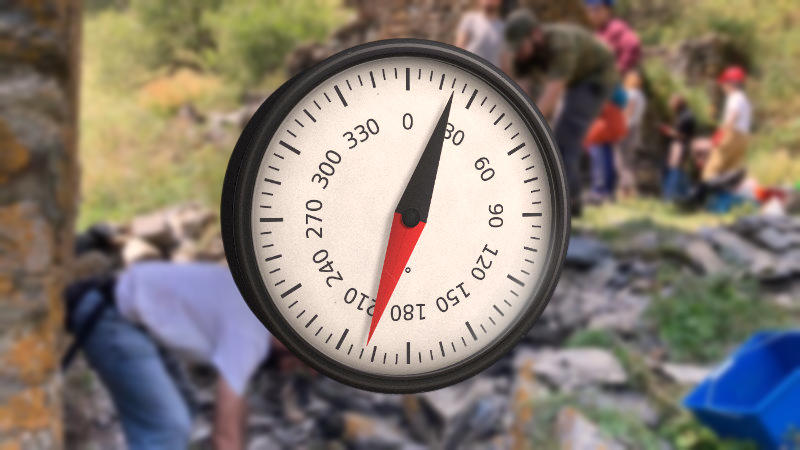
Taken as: 200 °
